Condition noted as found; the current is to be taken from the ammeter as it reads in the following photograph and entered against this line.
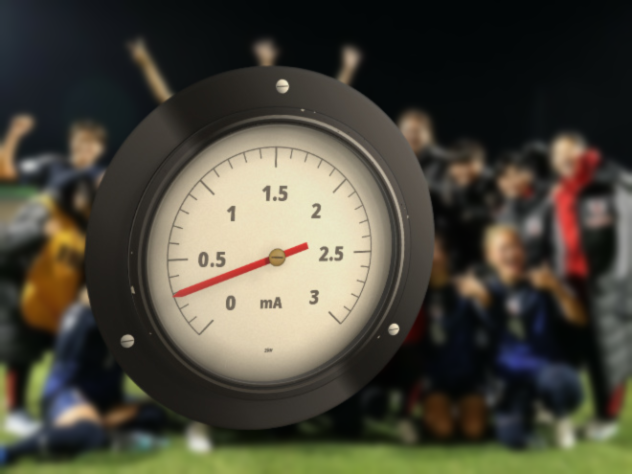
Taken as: 0.3 mA
